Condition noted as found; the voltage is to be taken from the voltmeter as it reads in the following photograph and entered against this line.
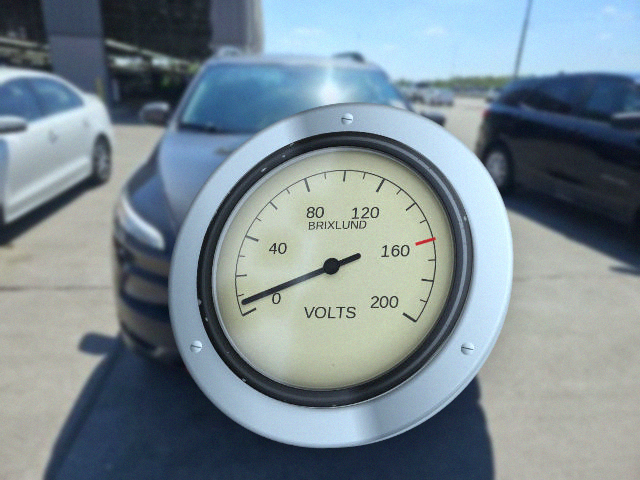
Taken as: 5 V
